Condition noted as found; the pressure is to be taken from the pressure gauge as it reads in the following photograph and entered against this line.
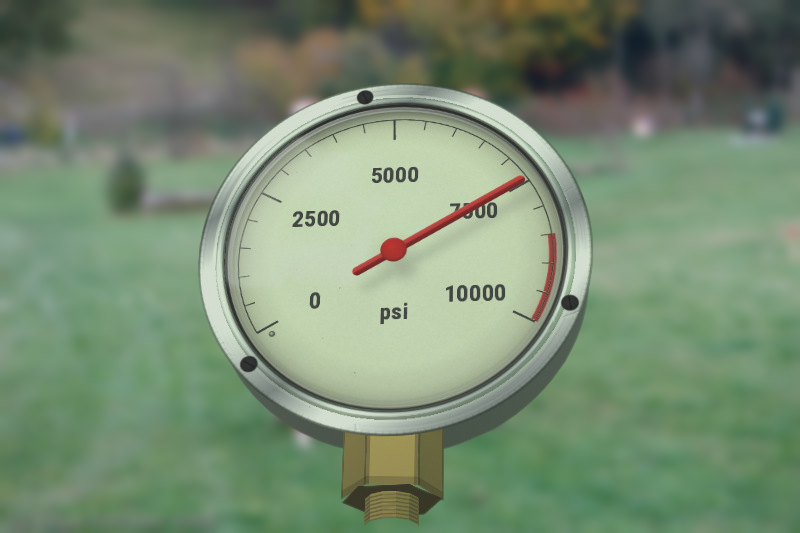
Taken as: 7500 psi
